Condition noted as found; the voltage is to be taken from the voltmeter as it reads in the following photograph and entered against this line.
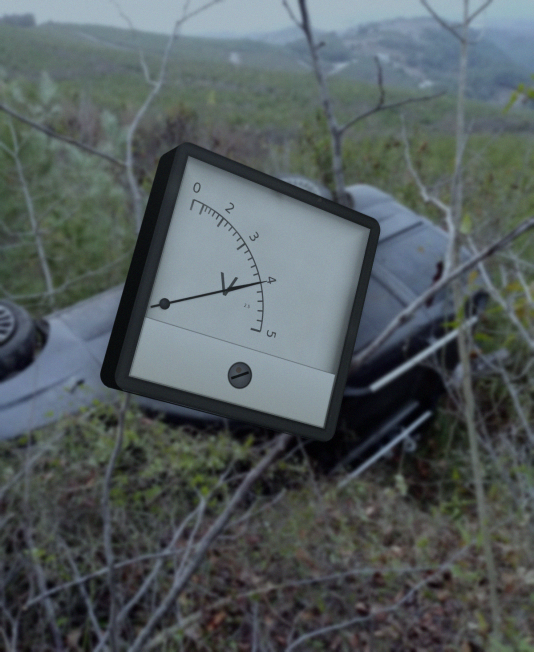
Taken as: 4 V
